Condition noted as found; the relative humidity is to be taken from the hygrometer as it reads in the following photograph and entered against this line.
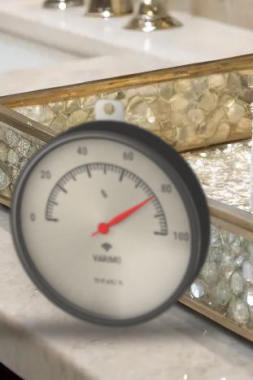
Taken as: 80 %
